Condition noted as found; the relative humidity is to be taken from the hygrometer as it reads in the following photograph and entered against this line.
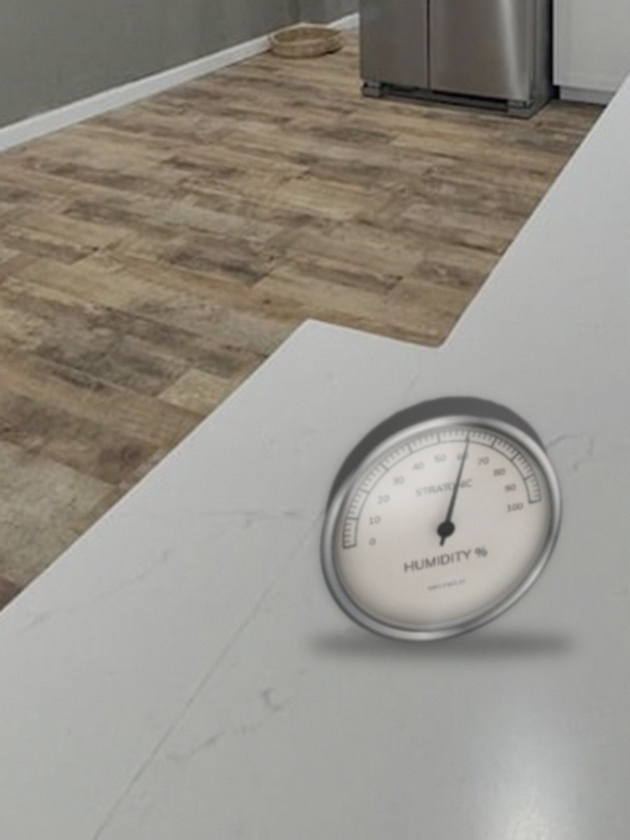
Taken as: 60 %
